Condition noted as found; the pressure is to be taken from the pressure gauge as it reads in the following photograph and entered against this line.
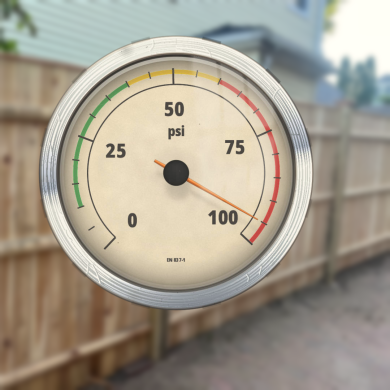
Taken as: 95 psi
